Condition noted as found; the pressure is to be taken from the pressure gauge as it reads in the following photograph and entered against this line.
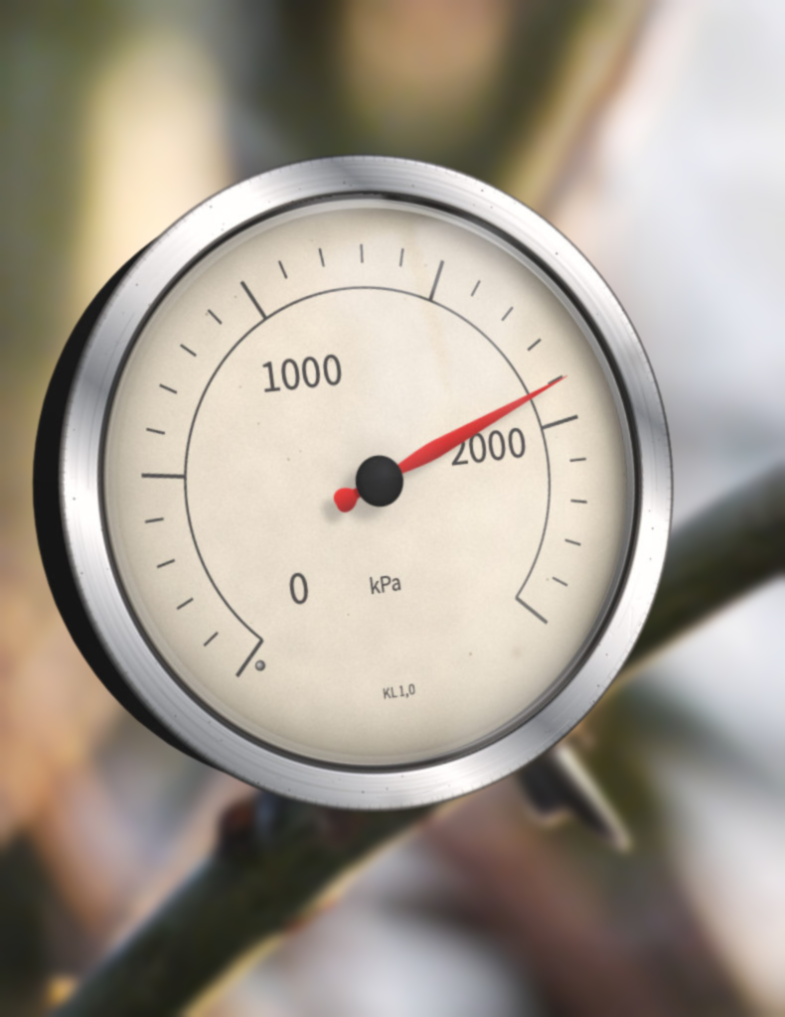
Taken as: 1900 kPa
